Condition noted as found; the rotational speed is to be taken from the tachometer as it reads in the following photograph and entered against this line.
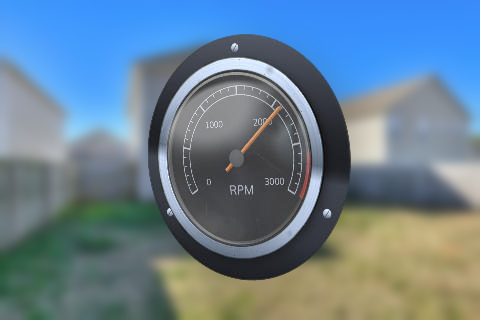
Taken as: 2100 rpm
